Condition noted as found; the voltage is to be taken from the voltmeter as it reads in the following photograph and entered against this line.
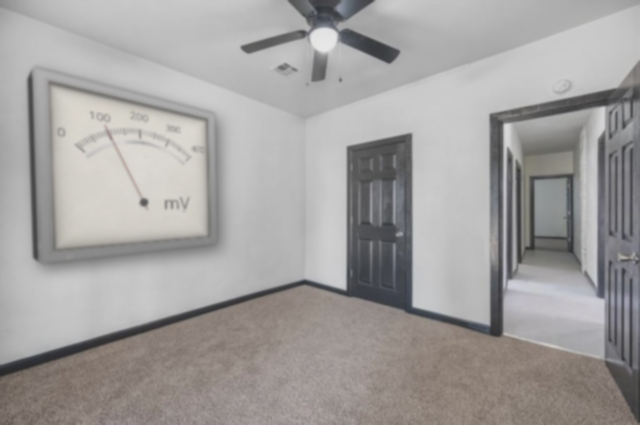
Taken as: 100 mV
